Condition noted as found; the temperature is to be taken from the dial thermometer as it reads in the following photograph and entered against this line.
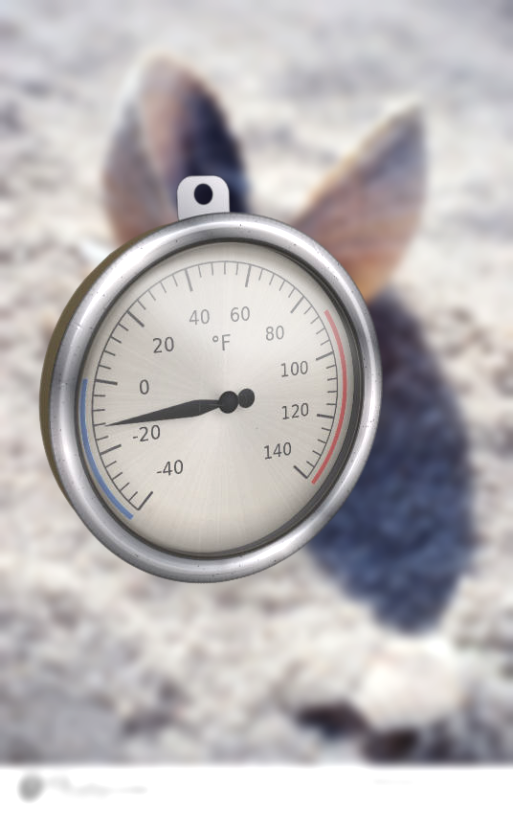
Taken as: -12 °F
